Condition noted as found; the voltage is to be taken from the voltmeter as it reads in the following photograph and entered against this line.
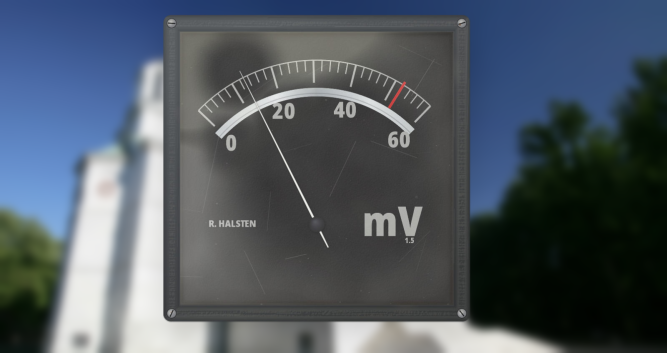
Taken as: 13 mV
